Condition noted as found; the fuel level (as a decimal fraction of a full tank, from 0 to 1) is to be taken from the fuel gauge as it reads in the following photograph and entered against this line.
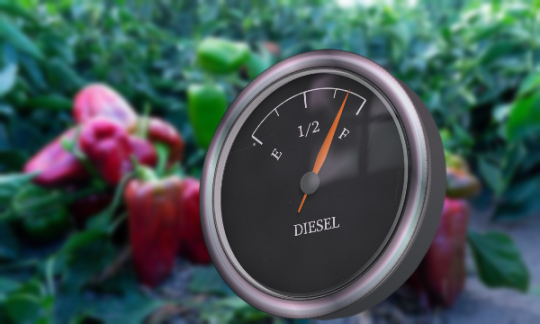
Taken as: 0.875
